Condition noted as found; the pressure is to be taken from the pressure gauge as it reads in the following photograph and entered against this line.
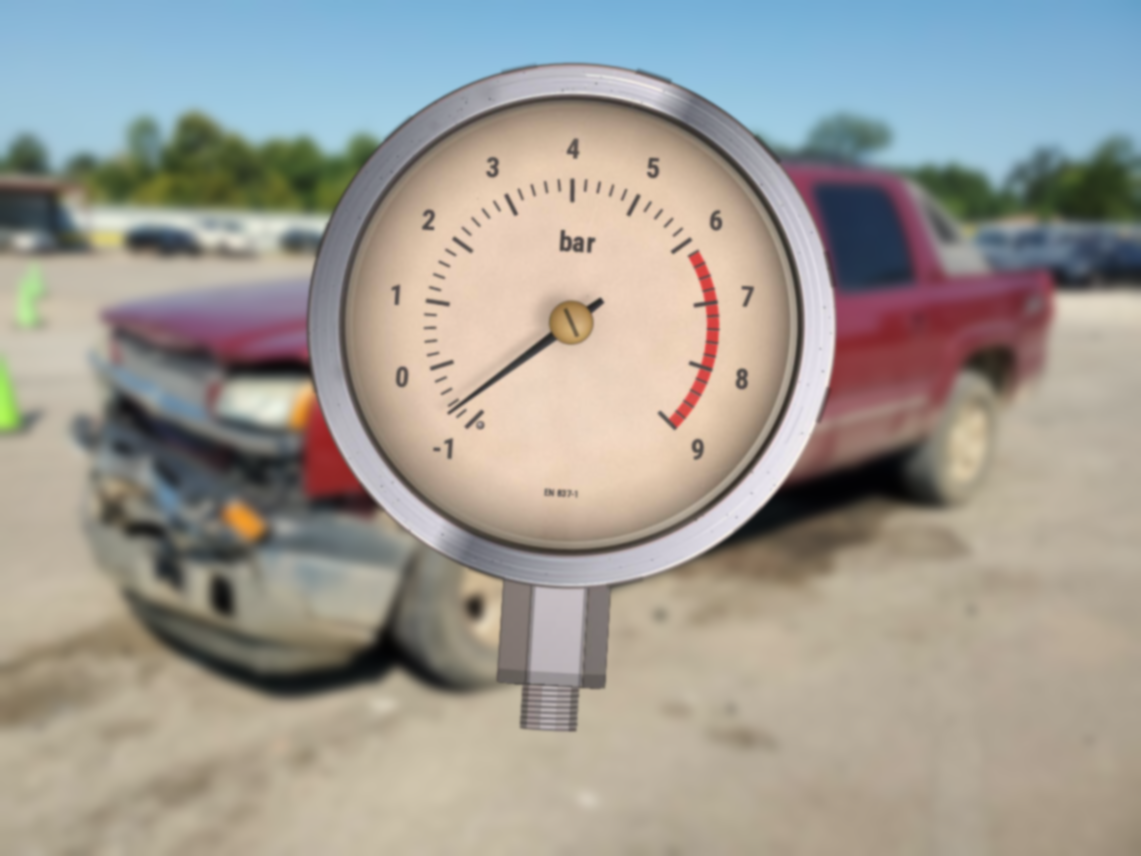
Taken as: -0.7 bar
